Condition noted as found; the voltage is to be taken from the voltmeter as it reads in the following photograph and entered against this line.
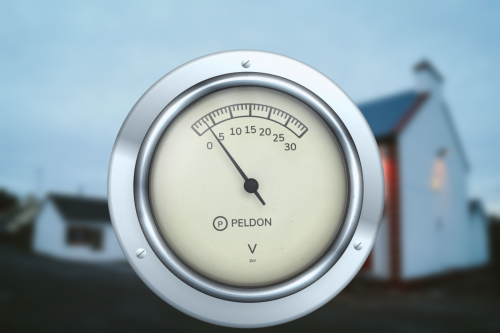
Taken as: 3 V
